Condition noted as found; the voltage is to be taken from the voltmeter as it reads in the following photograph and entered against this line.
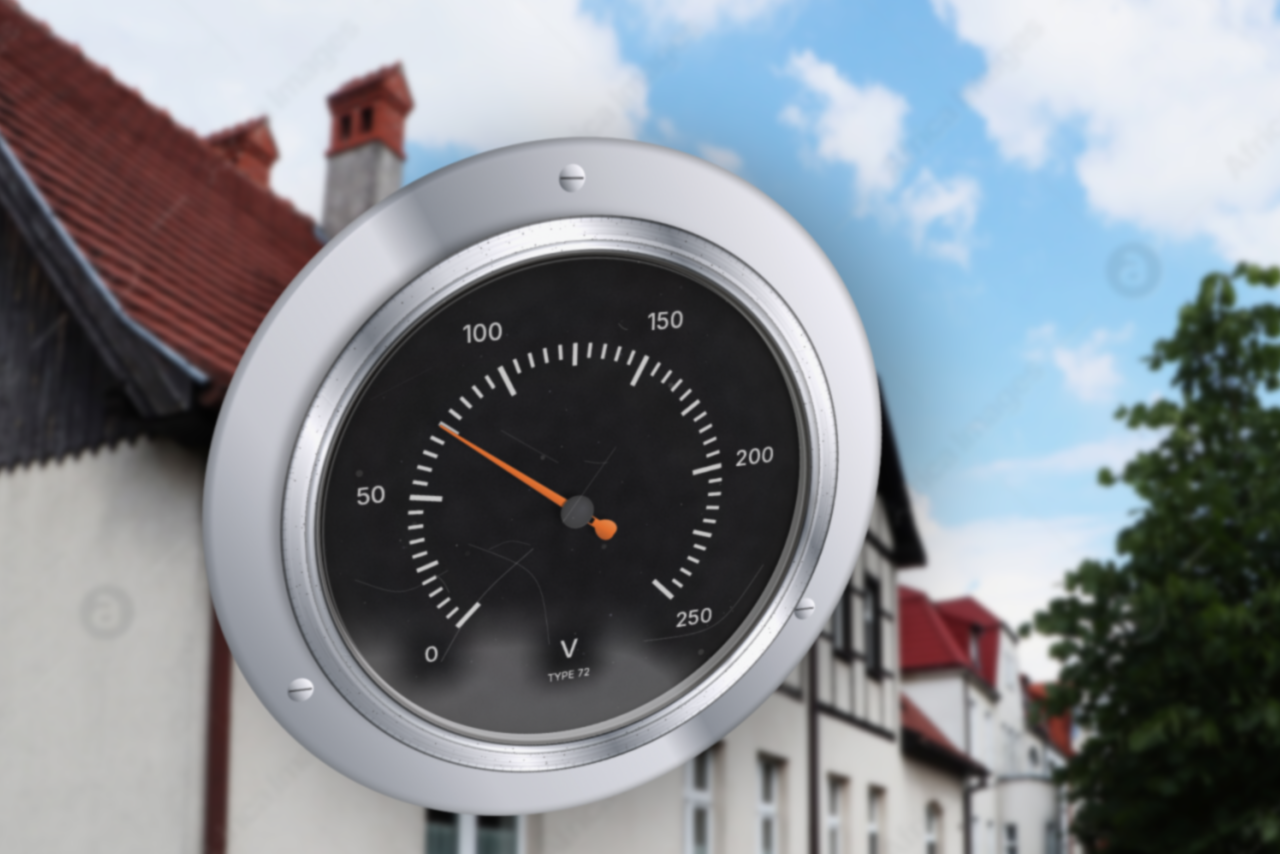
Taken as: 75 V
